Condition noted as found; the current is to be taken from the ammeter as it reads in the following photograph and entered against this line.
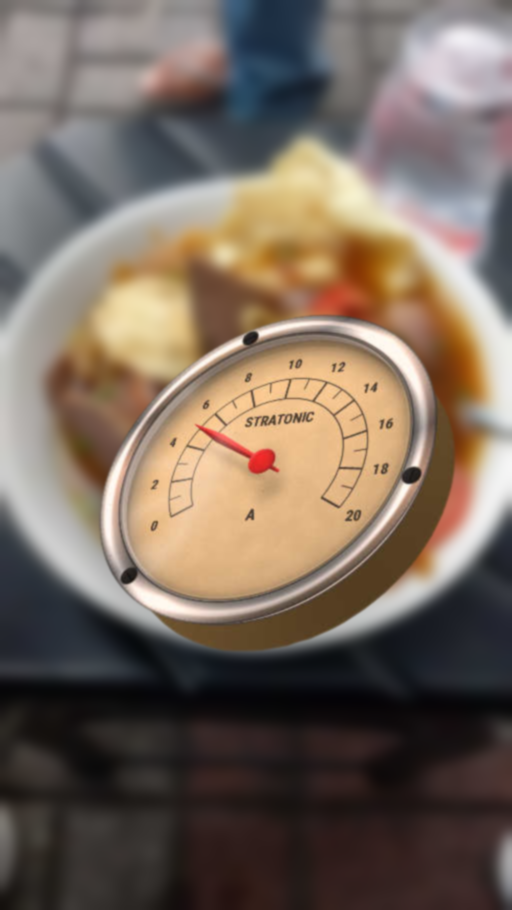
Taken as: 5 A
